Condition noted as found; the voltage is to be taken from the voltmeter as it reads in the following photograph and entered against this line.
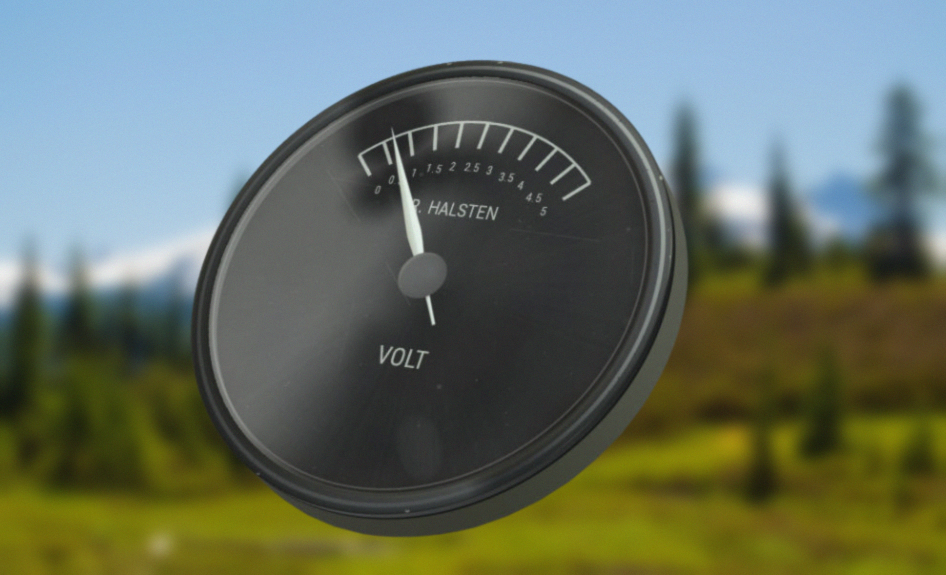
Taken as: 0.75 V
